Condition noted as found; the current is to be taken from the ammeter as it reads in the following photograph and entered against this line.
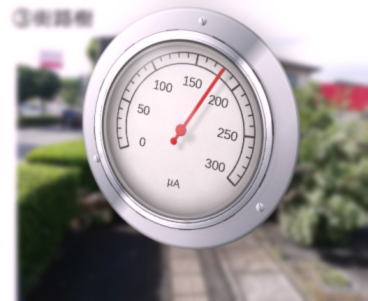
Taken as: 180 µA
